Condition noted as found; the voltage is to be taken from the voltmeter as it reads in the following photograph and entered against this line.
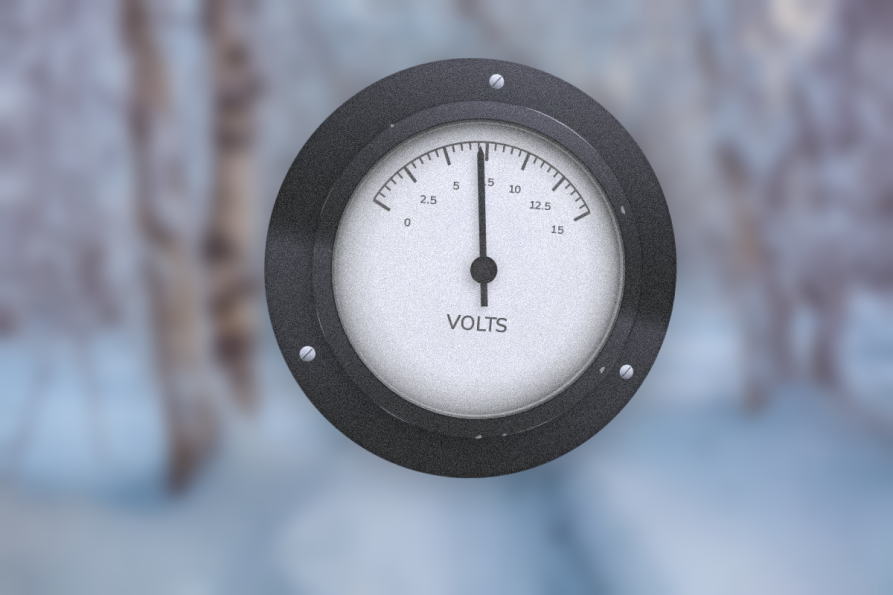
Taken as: 7 V
